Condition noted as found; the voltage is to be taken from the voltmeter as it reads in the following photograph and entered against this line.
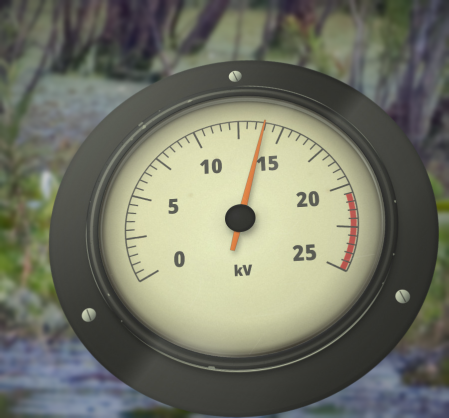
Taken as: 14 kV
